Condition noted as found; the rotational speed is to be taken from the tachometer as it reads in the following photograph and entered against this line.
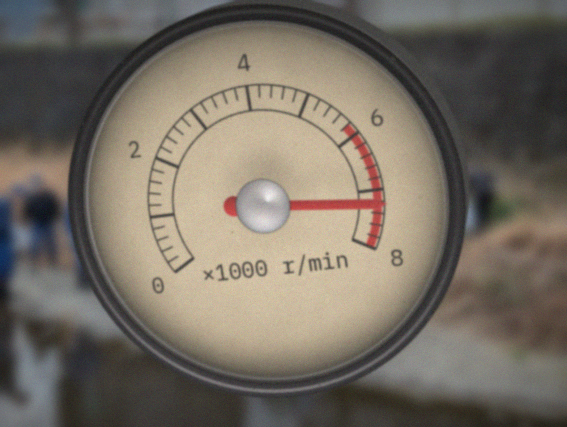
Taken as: 7200 rpm
